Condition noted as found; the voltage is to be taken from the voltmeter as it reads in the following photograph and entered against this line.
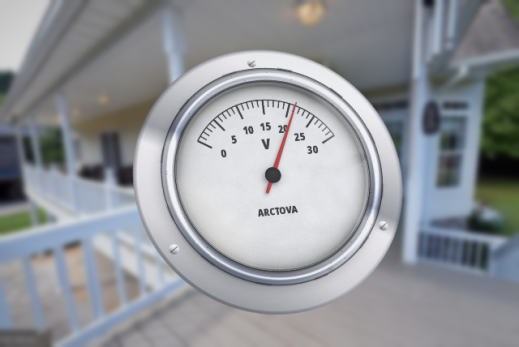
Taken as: 21 V
